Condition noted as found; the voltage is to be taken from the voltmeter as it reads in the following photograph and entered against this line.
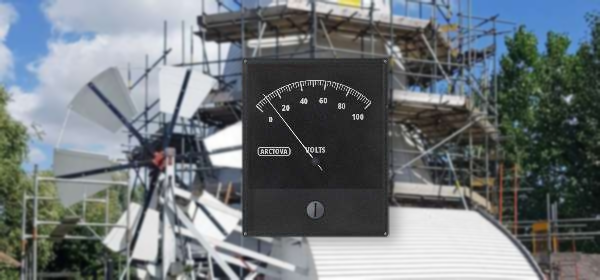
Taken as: 10 V
